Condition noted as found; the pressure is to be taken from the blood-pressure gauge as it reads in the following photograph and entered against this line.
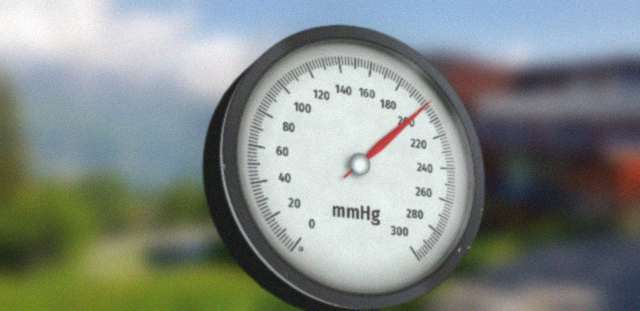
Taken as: 200 mmHg
